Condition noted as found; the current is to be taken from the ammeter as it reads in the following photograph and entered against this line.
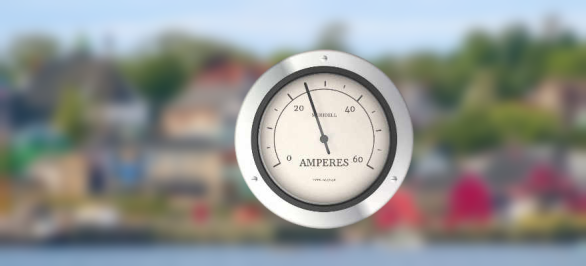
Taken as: 25 A
